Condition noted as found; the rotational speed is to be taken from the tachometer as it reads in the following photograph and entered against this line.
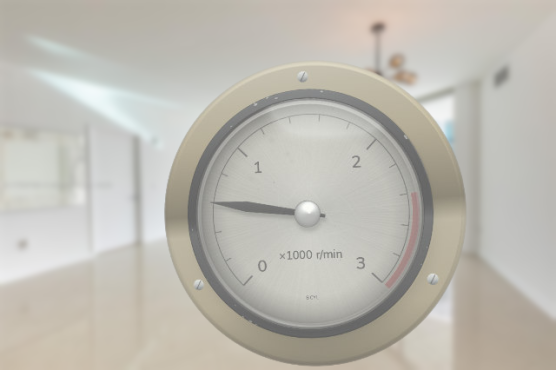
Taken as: 600 rpm
